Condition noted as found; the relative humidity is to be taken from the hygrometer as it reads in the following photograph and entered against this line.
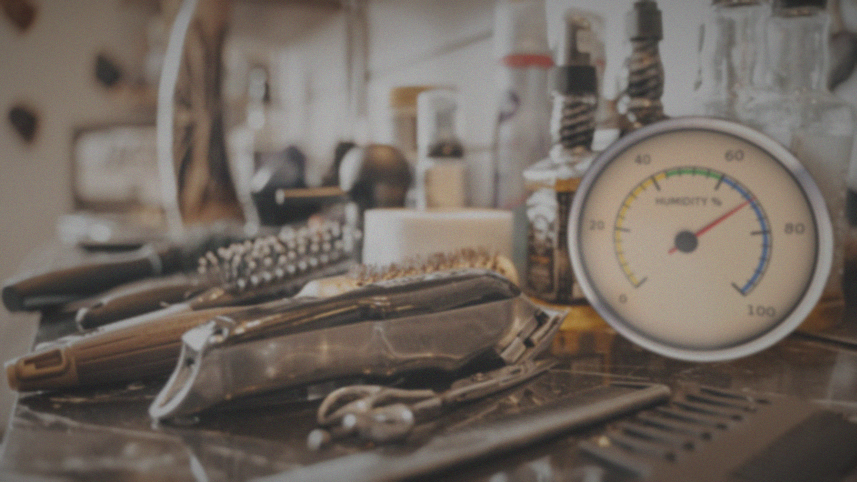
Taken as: 70 %
